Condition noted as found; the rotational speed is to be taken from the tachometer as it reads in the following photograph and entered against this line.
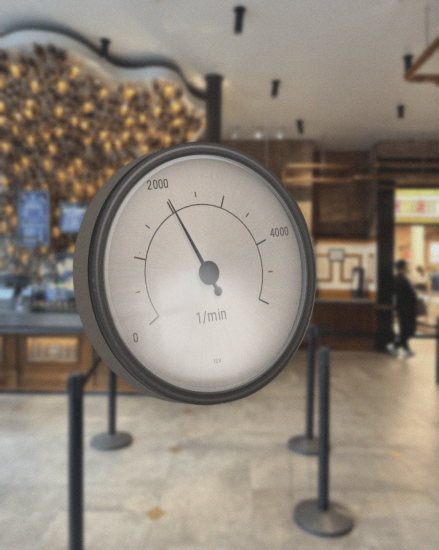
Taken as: 2000 rpm
